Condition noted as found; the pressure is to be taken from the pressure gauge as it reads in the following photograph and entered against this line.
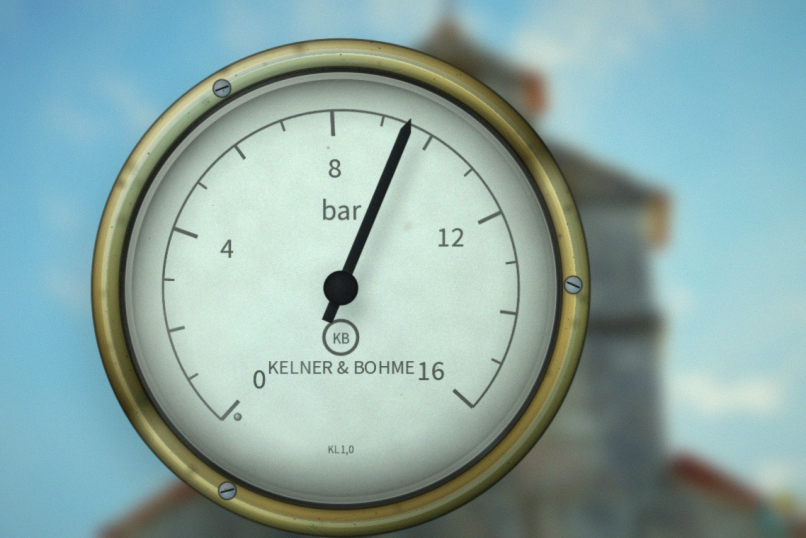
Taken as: 9.5 bar
